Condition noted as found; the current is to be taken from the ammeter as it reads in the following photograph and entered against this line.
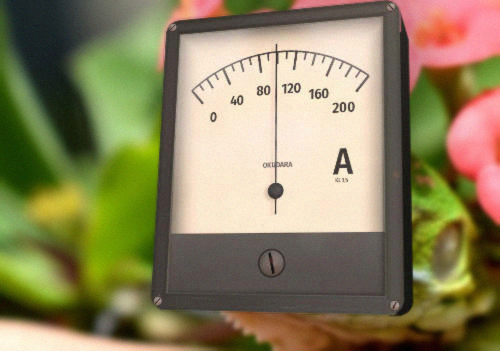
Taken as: 100 A
